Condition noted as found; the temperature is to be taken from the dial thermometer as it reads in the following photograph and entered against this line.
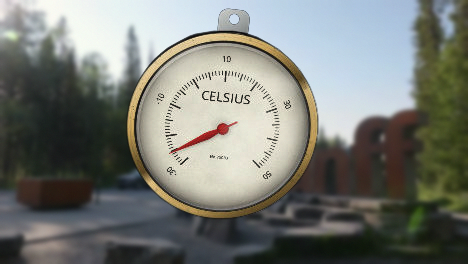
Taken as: -25 °C
